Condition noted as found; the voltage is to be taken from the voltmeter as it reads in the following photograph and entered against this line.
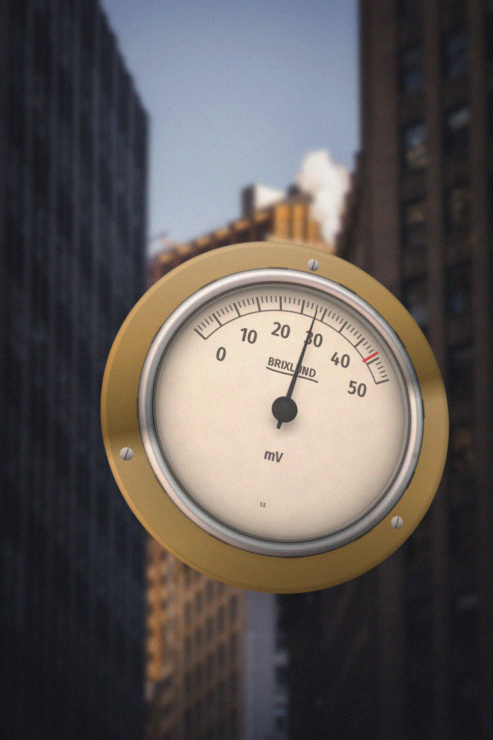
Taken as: 28 mV
